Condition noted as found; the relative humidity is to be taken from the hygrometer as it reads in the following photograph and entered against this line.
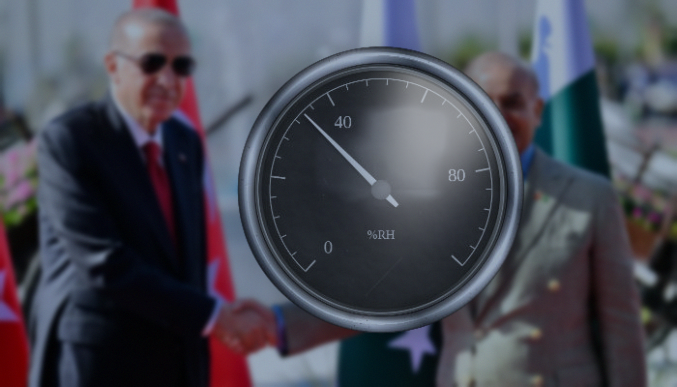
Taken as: 34 %
